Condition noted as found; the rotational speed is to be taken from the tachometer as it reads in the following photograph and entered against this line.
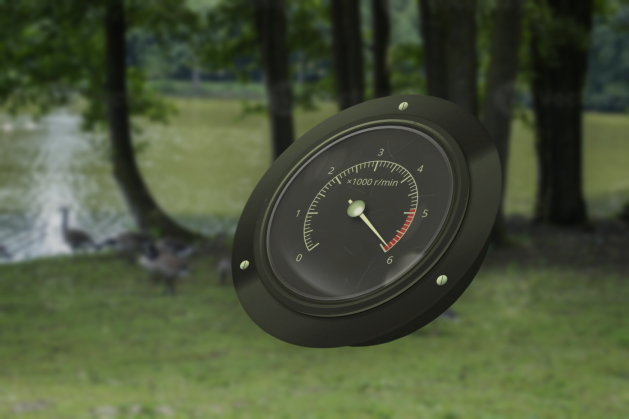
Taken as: 5900 rpm
